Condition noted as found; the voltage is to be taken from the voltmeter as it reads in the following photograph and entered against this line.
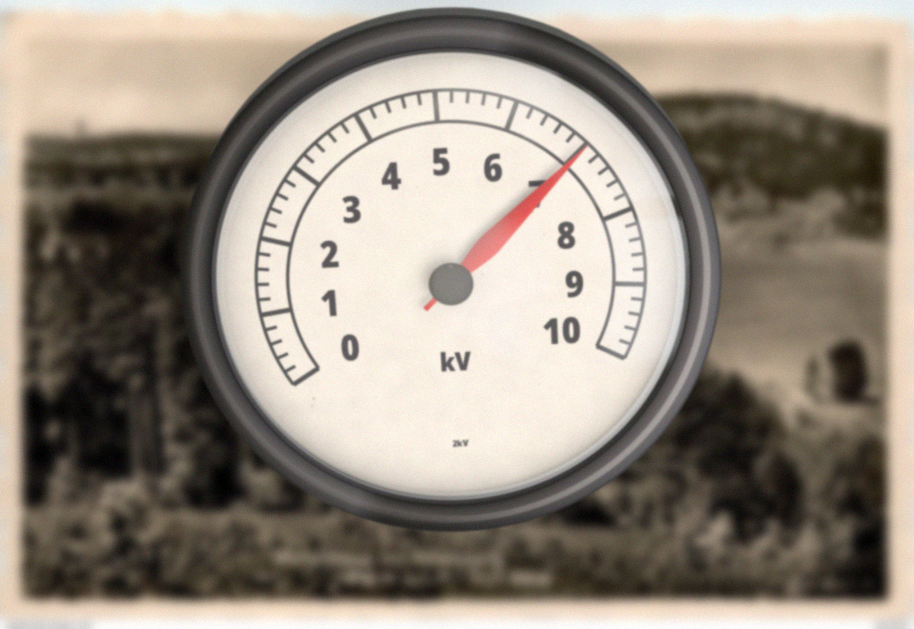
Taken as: 7 kV
